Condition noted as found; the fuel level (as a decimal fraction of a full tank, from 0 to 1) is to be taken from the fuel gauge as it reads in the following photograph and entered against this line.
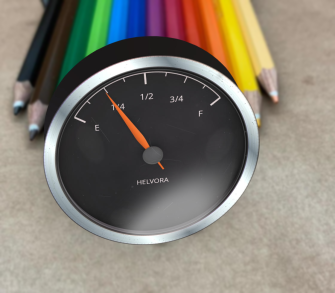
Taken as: 0.25
